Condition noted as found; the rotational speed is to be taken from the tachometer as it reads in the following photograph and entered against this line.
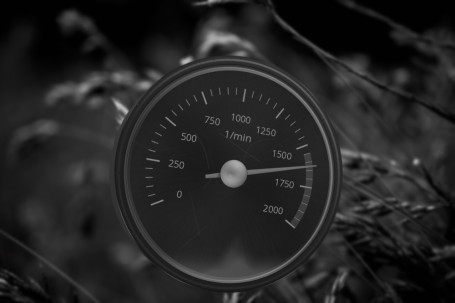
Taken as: 1625 rpm
